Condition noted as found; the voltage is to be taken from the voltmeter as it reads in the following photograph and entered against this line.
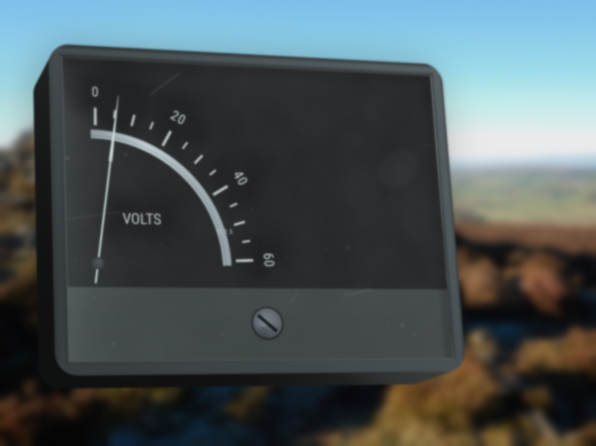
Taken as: 5 V
